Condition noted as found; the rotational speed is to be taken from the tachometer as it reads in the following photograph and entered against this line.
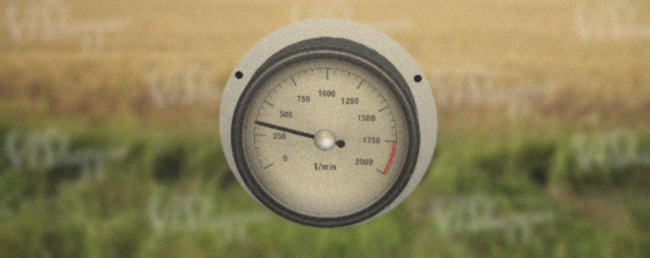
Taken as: 350 rpm
